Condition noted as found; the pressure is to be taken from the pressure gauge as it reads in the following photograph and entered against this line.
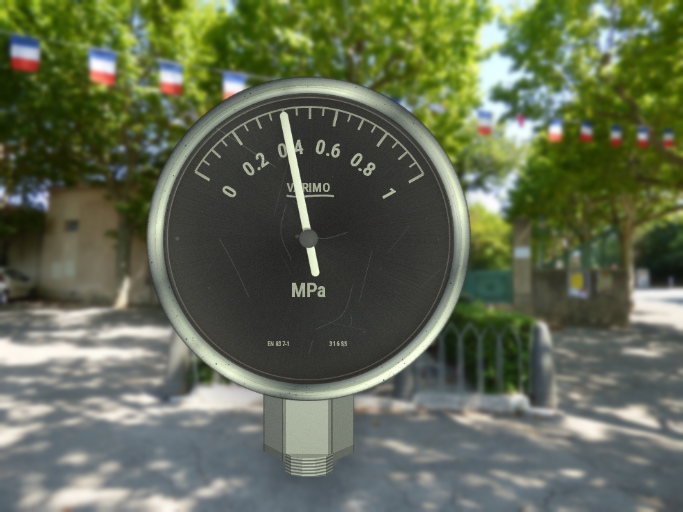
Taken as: 0.4 MPa
